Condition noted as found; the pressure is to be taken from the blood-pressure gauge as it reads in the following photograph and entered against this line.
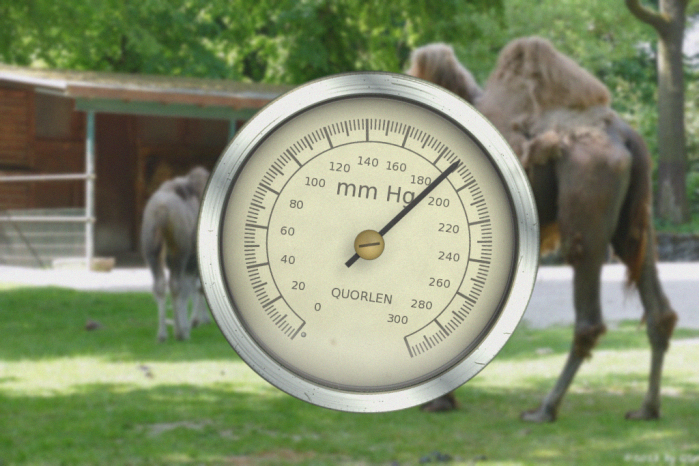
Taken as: 188 mmHg
